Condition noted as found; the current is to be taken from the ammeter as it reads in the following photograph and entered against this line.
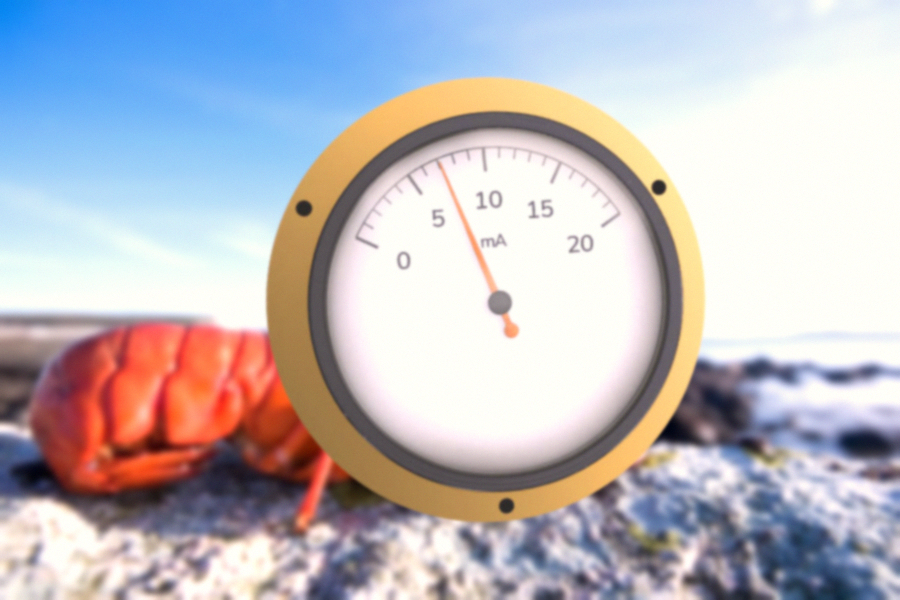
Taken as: 7 mA
